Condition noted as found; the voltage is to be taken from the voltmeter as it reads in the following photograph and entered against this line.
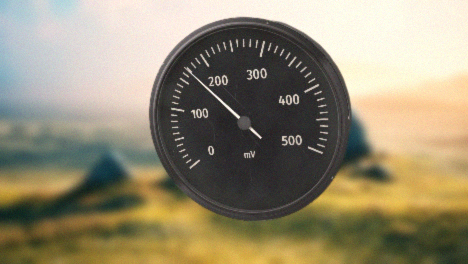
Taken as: 170 mV
